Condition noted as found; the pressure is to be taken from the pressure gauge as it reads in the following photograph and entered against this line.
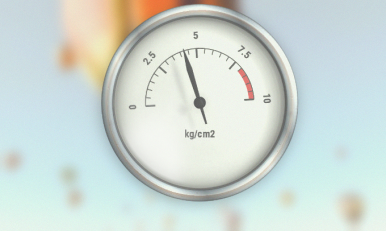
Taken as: 4.25 kg/cm²
